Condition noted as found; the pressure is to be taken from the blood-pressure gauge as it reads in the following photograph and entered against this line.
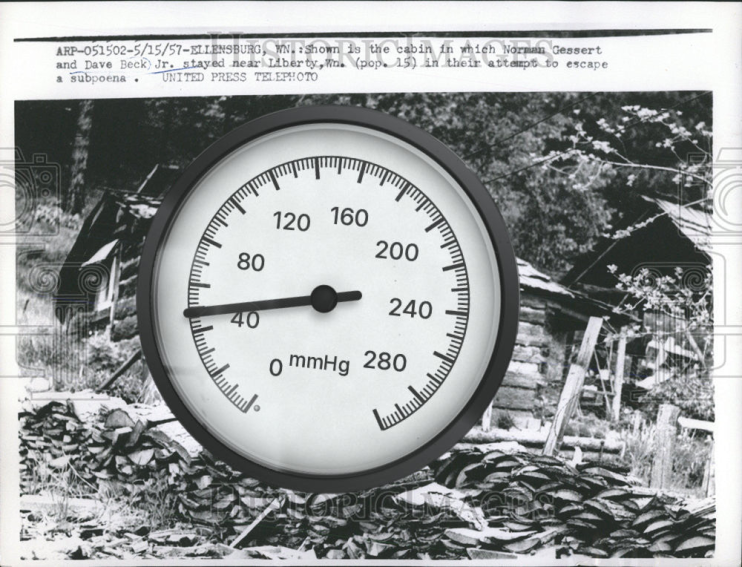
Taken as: 48 mmHg
